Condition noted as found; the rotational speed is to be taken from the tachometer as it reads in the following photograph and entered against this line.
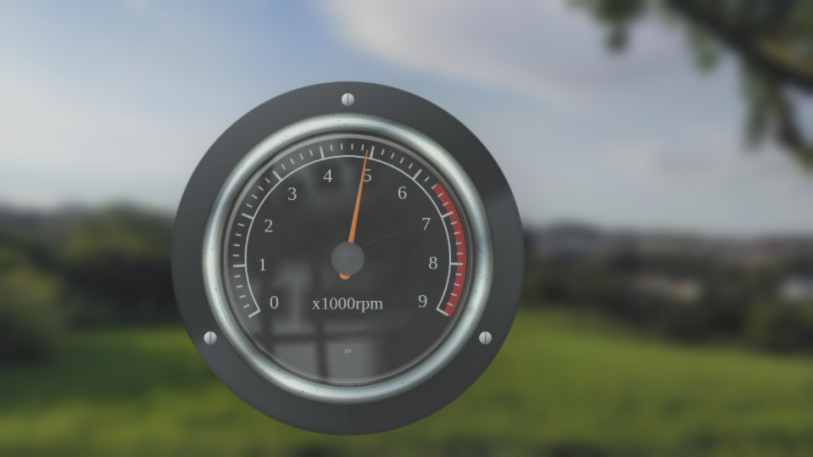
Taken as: 4900 rpm
